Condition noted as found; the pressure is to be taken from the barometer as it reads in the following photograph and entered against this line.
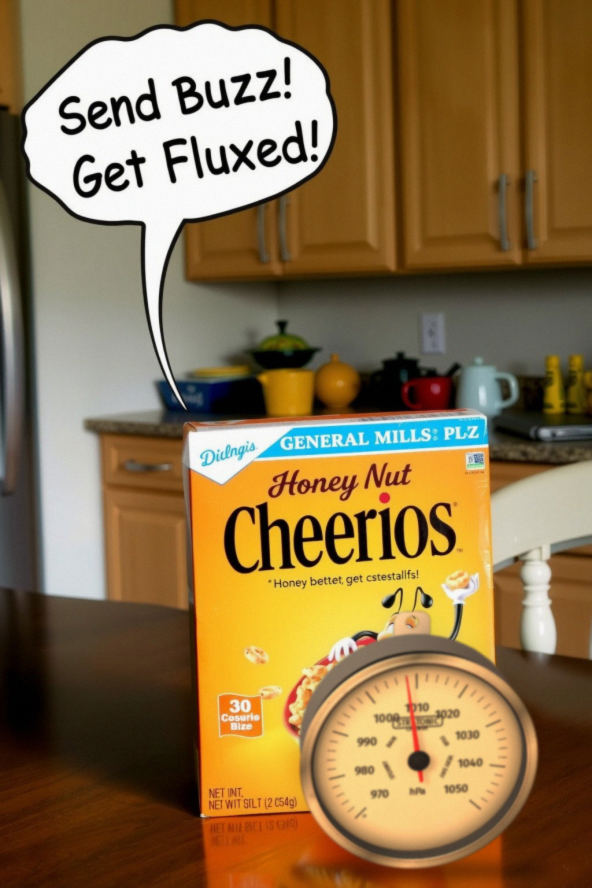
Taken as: 1008 hPa
